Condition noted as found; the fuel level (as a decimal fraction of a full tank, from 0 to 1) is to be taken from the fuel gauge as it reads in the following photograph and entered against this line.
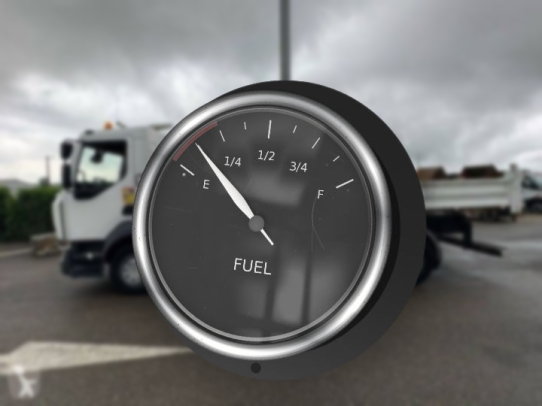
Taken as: 0.125
